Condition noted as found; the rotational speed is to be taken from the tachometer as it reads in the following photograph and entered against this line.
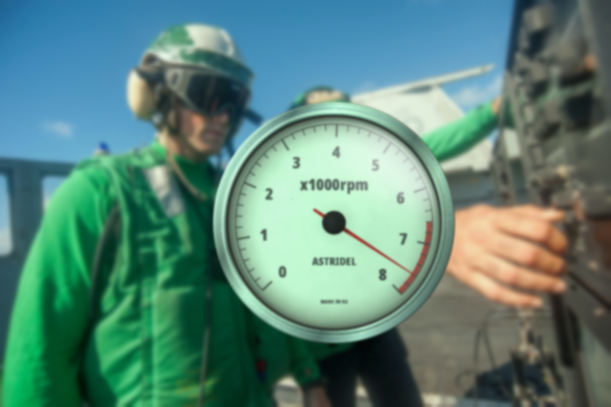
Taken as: 7600 rpm
